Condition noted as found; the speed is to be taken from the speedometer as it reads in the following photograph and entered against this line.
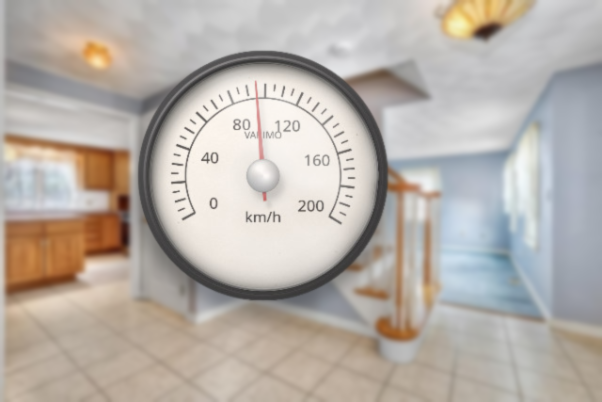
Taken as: 95 km/h
